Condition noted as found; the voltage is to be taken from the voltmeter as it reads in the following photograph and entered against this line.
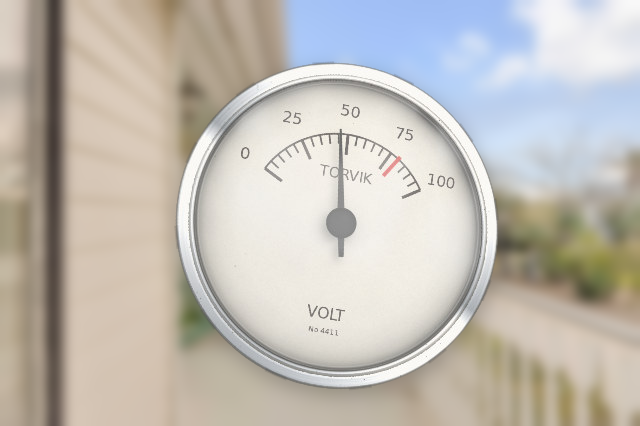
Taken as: 45 V
